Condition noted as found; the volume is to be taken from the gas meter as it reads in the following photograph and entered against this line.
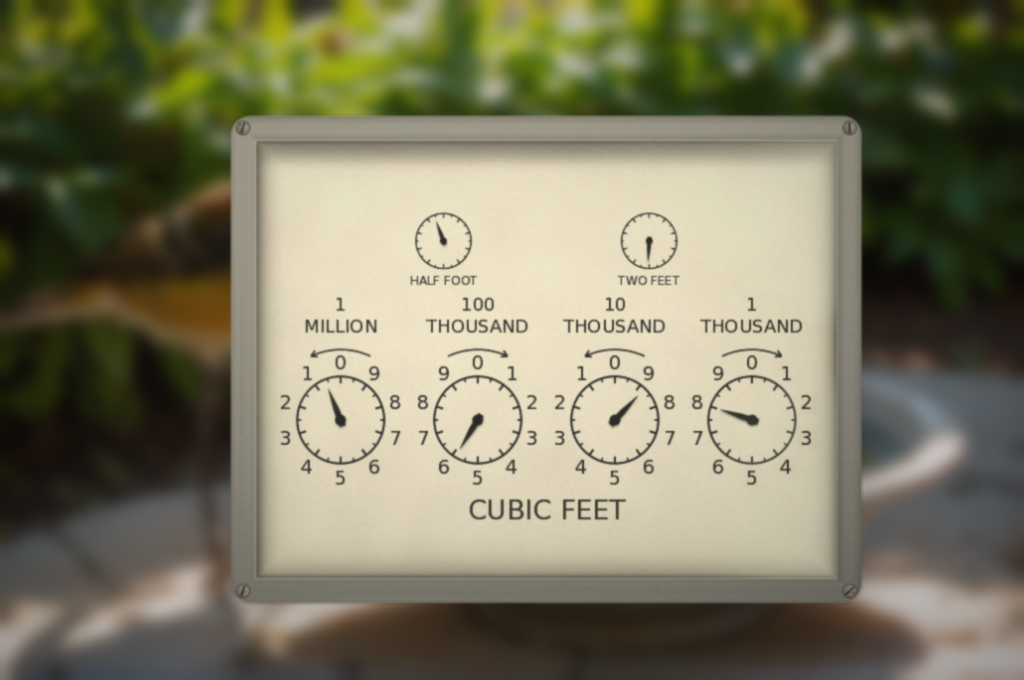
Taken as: 58800 ft³
